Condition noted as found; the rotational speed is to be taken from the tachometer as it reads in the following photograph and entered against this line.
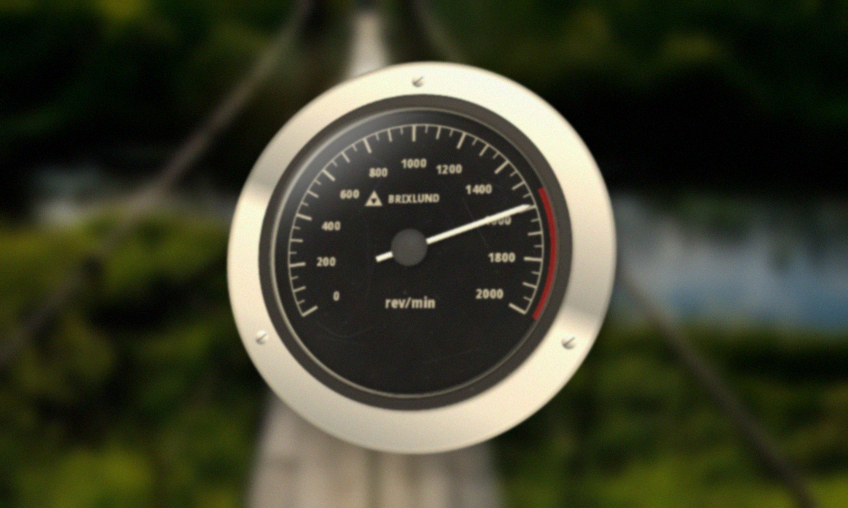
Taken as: 1600 rpm
